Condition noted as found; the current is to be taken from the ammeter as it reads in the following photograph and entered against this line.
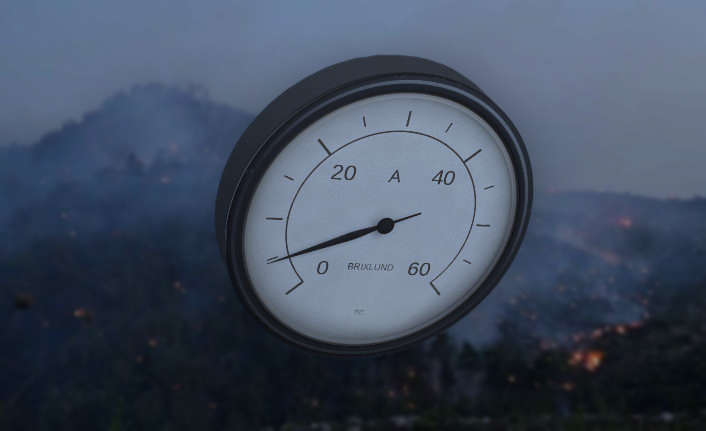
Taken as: 5 A
